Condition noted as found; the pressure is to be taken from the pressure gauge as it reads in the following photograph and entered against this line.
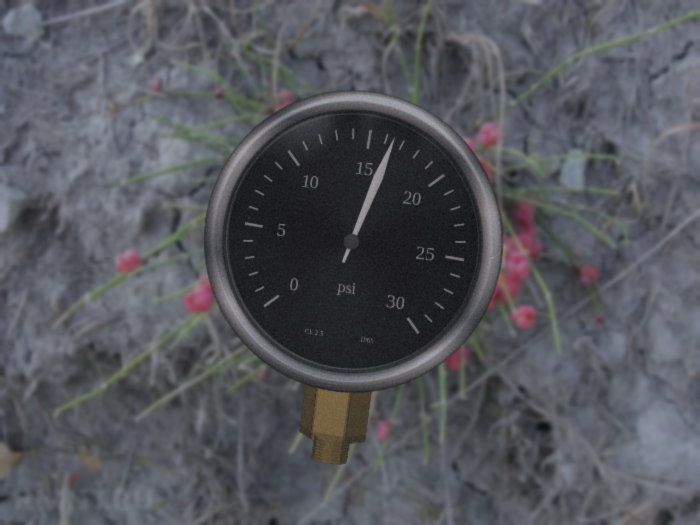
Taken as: 16.5 psi
